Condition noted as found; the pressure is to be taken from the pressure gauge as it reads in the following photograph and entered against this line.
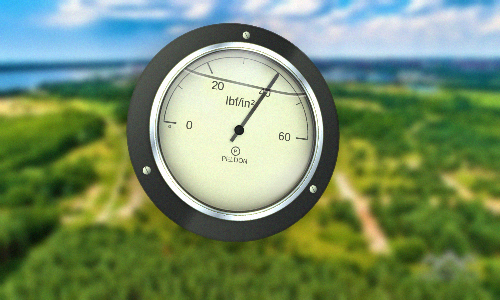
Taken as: 40 psi
